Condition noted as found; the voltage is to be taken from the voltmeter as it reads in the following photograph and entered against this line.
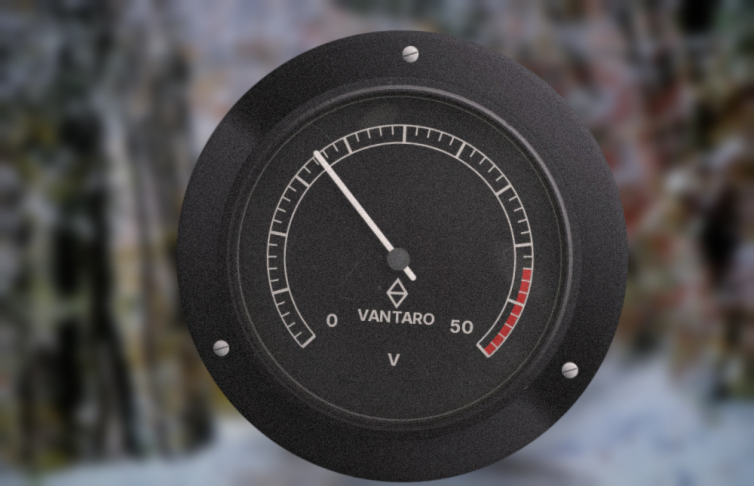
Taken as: 17.5 V
